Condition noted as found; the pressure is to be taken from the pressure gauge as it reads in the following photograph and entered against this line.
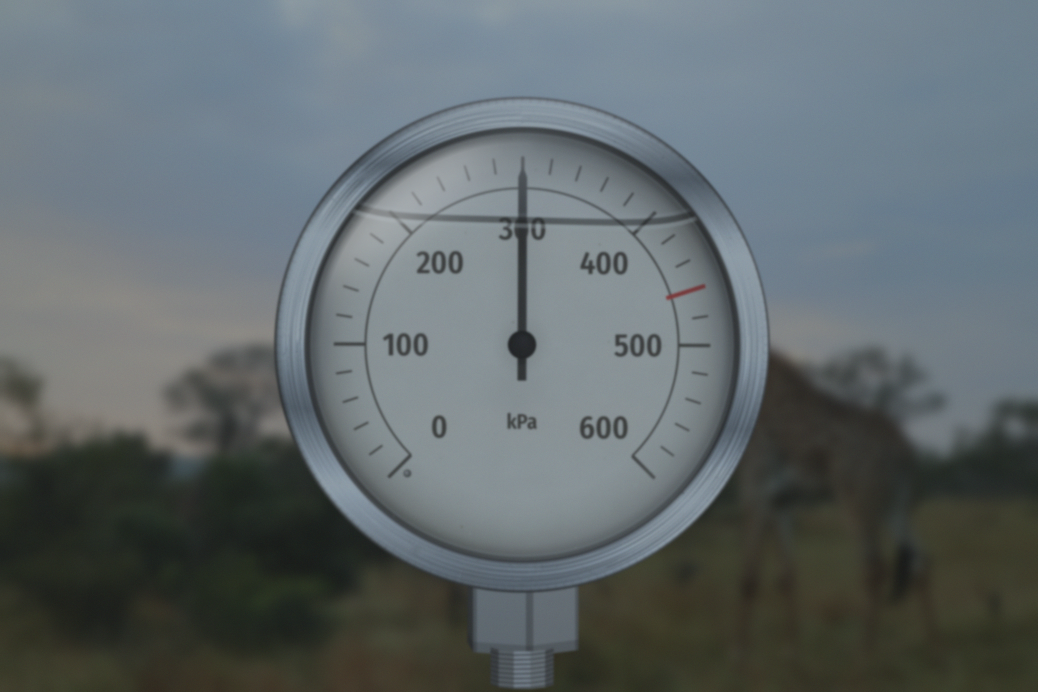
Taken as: 300 kPa
